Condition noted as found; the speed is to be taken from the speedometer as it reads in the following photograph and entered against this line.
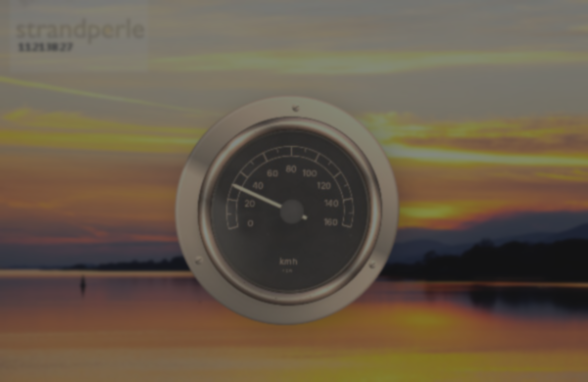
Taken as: 30 km/h
